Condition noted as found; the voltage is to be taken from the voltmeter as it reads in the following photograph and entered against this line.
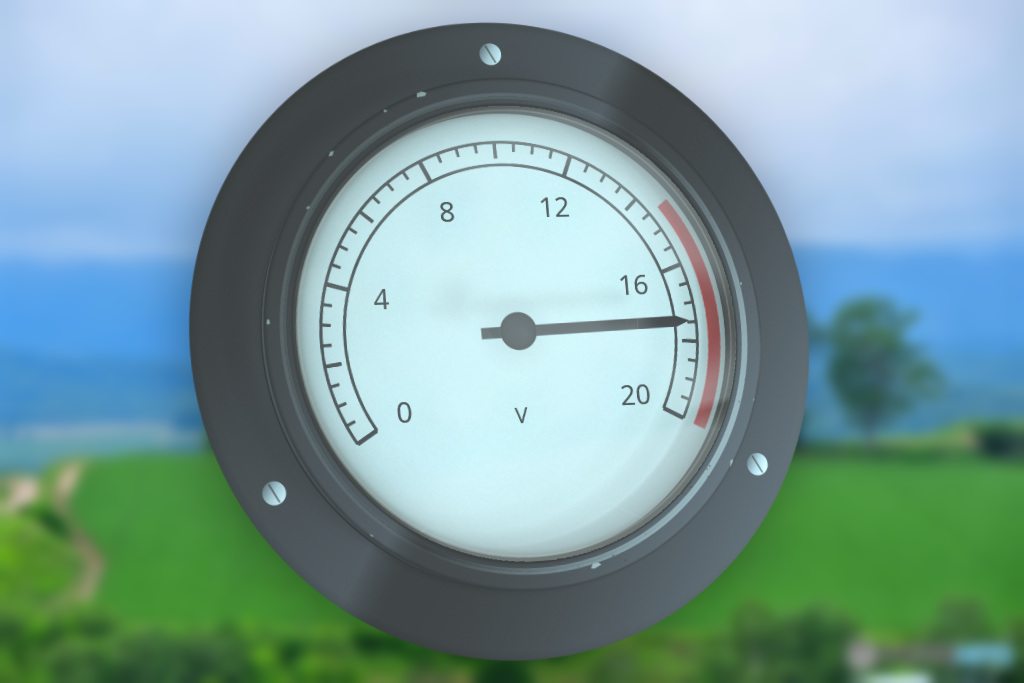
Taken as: 17.5 V
